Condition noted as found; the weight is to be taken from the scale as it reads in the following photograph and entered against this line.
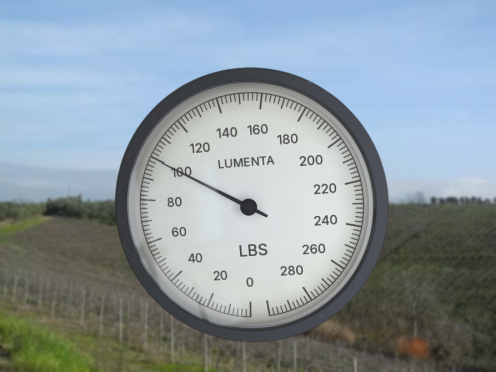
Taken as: 100 lb
